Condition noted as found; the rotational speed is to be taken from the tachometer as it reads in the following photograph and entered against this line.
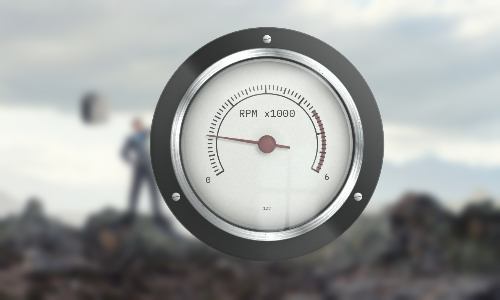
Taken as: 1000 rpm
